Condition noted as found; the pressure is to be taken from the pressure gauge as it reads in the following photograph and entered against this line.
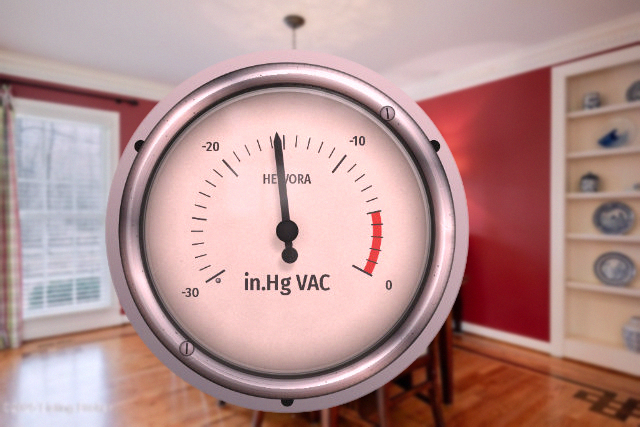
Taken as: -15.5 inHg
